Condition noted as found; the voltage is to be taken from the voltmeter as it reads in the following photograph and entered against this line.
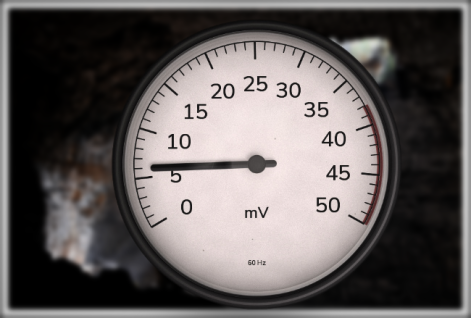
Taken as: 6 mV
